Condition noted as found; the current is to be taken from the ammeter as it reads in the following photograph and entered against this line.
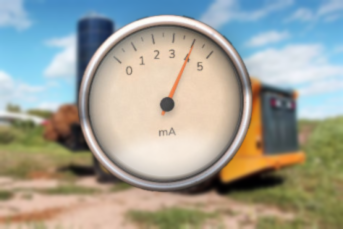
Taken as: 4 mA
